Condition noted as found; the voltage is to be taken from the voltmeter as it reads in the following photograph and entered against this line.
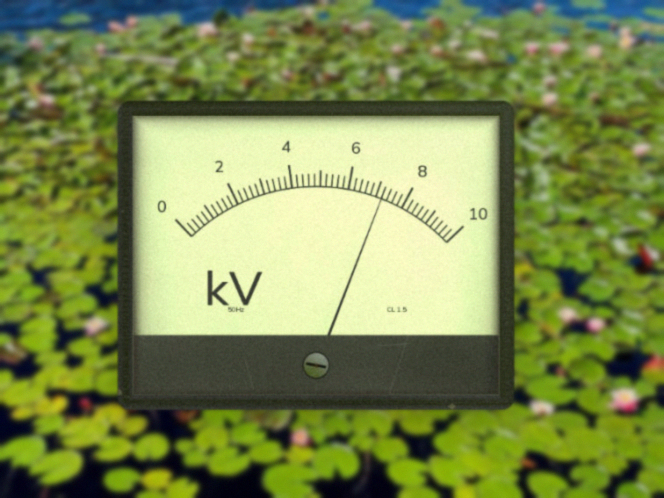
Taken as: 7.2 kV
